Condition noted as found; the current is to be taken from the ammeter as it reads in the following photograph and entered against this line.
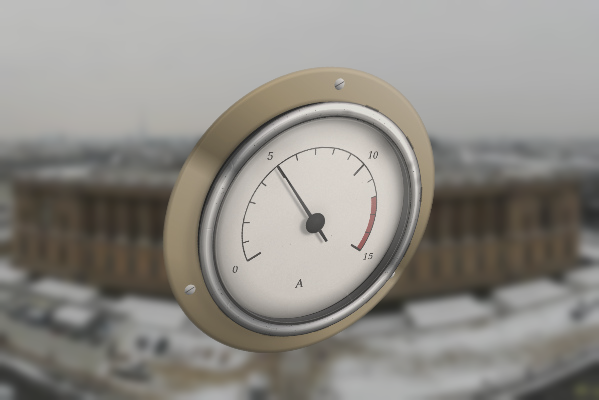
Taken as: 5 A
